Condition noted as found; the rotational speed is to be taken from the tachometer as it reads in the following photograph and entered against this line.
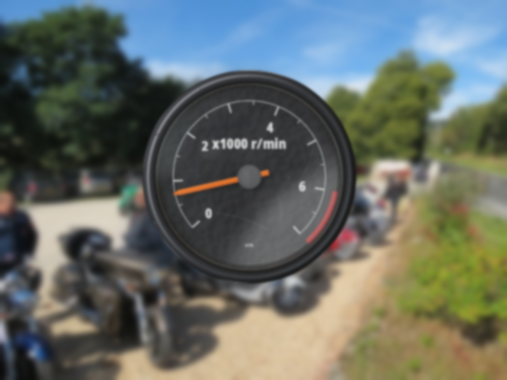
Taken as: 750 rpm
